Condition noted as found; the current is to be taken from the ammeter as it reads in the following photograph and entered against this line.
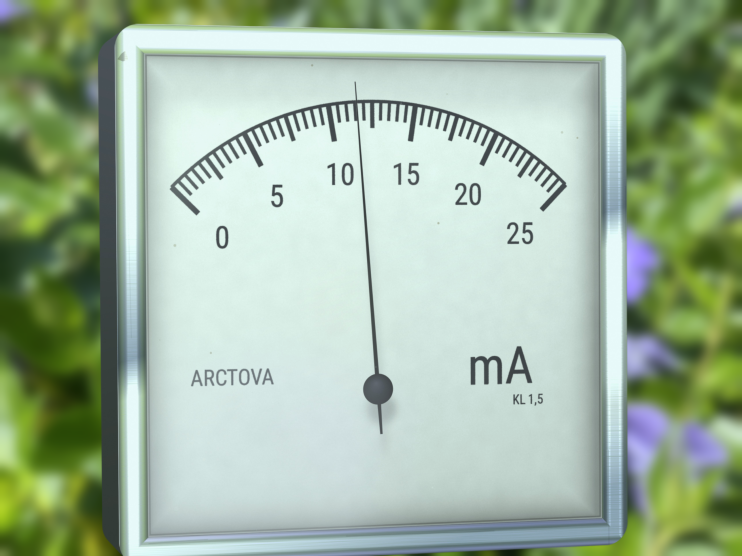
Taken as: 11.5 mA
